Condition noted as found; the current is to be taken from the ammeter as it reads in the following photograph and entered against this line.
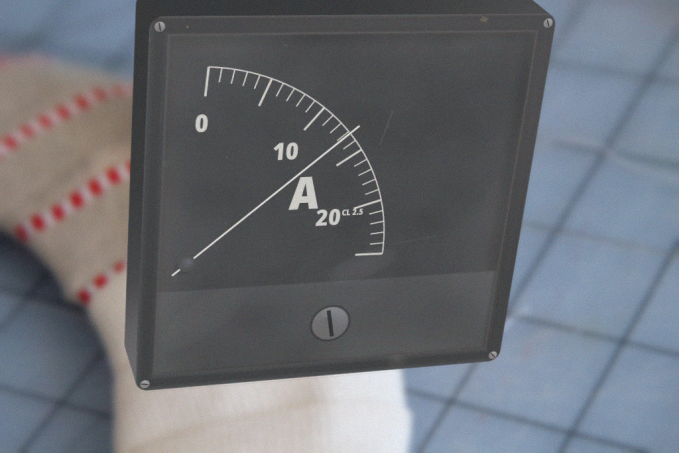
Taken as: 13 A
